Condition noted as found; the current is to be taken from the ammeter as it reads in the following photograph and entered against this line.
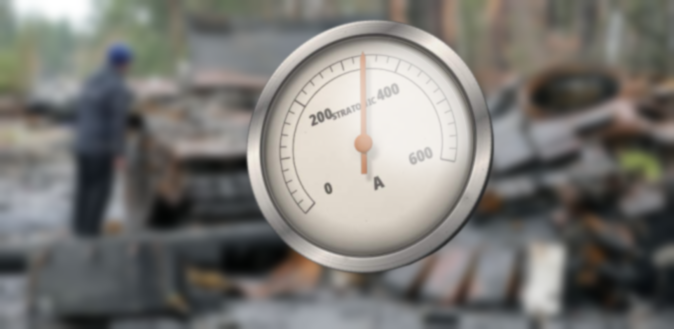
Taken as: 340 A
